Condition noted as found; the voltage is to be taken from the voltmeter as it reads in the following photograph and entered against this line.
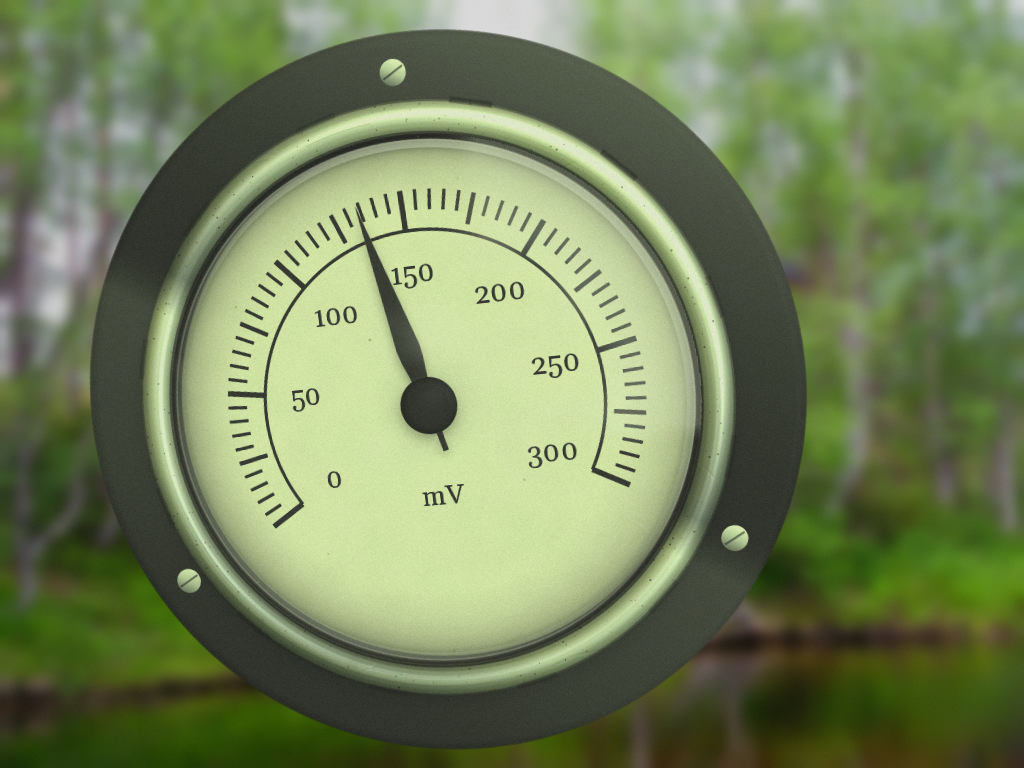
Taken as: 135 mV
